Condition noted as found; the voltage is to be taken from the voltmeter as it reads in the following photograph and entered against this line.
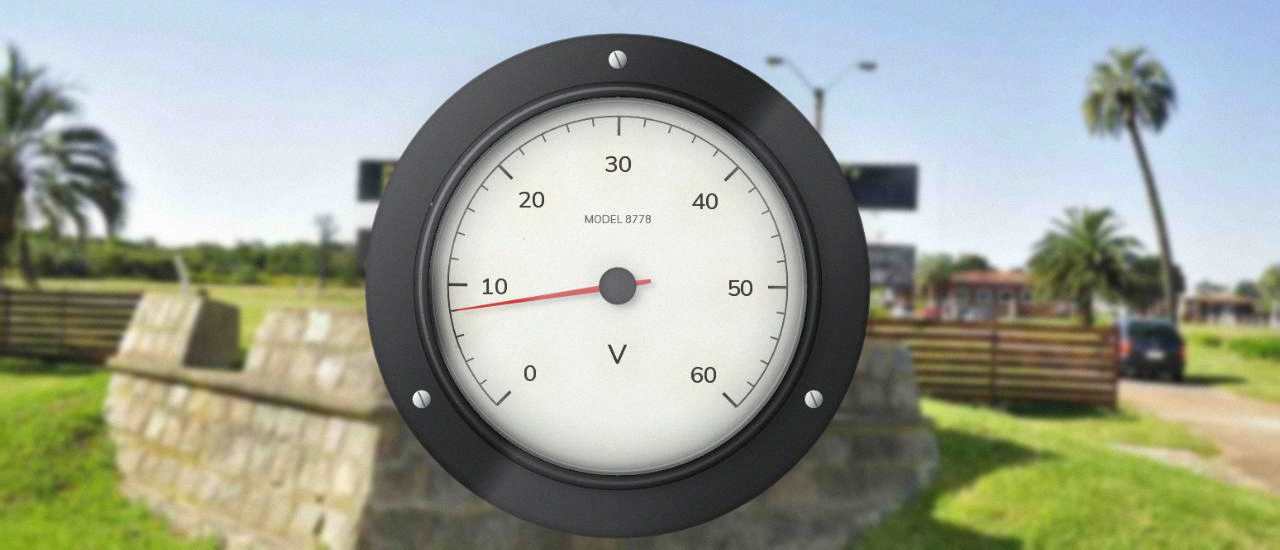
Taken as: 8 V
